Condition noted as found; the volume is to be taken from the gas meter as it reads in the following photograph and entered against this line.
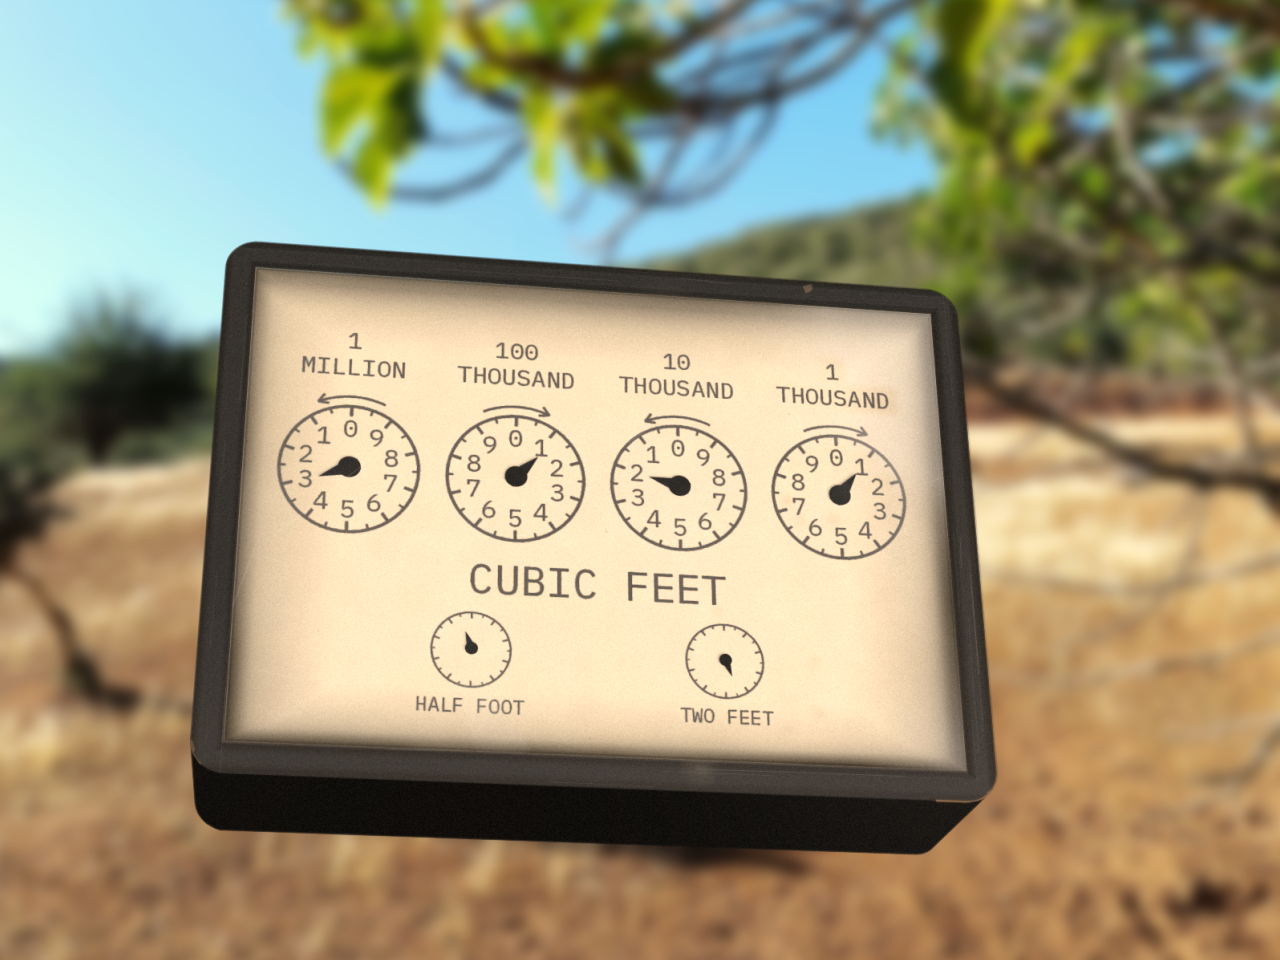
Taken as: 312100 ft³
